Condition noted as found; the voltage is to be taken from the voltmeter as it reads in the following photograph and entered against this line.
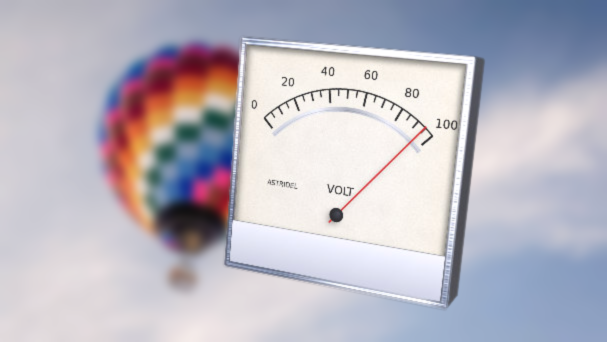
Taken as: 95 V
